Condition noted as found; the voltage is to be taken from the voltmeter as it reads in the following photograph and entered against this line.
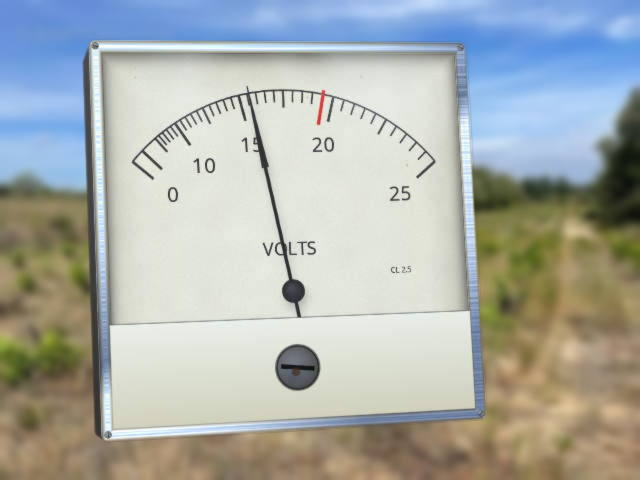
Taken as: 15.5 V
